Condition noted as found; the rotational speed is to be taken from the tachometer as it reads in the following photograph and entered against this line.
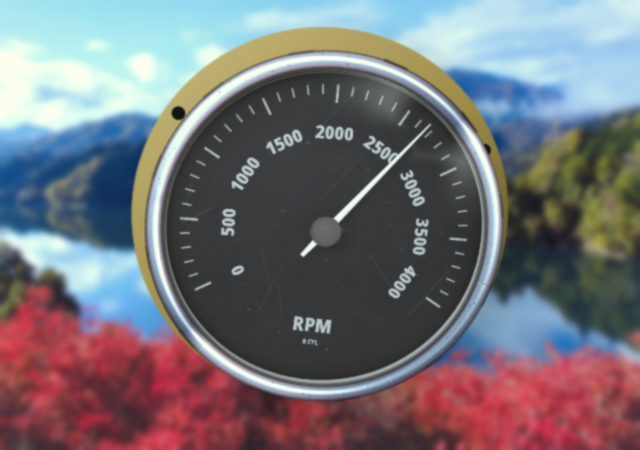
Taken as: 2650 rpm
